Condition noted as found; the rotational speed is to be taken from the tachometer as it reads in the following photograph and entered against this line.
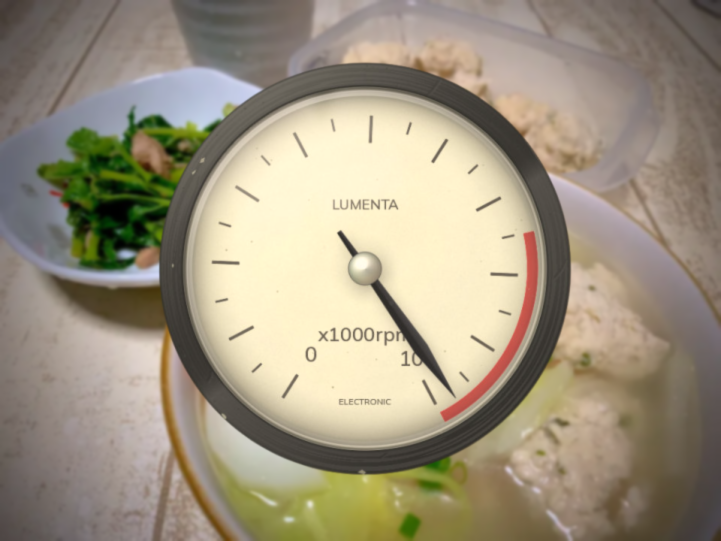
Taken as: 9750 rpm
